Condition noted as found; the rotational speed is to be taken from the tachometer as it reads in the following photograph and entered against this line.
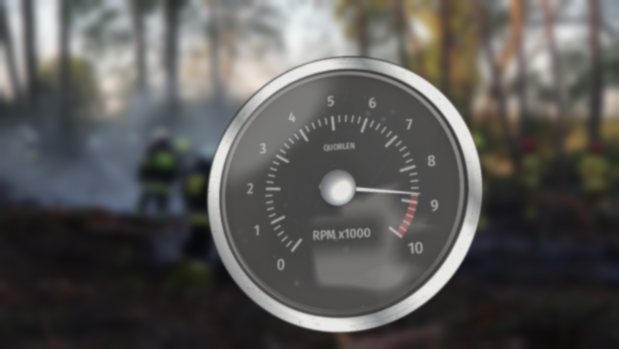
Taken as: 8800 rpm
